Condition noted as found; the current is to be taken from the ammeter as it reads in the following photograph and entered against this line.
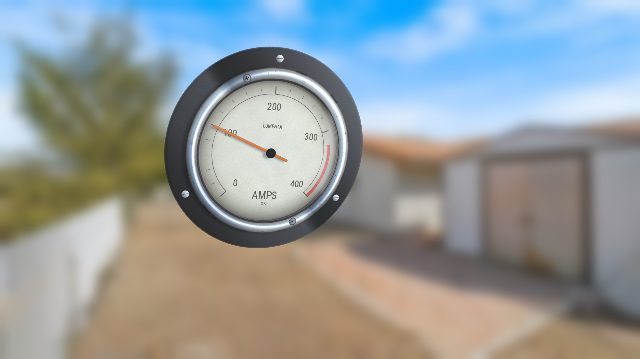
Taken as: 100 A
